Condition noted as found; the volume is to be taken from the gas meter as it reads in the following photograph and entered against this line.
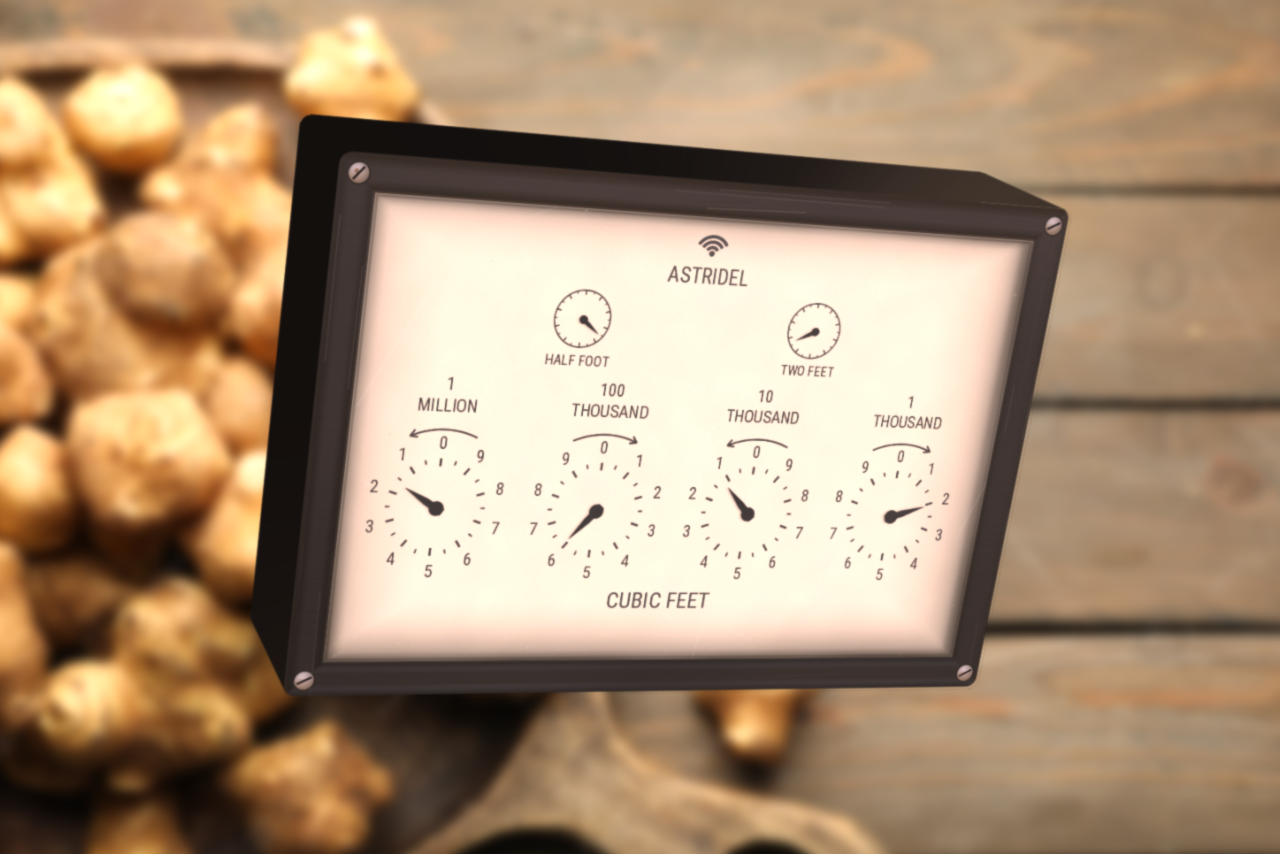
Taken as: 161200 ft³
